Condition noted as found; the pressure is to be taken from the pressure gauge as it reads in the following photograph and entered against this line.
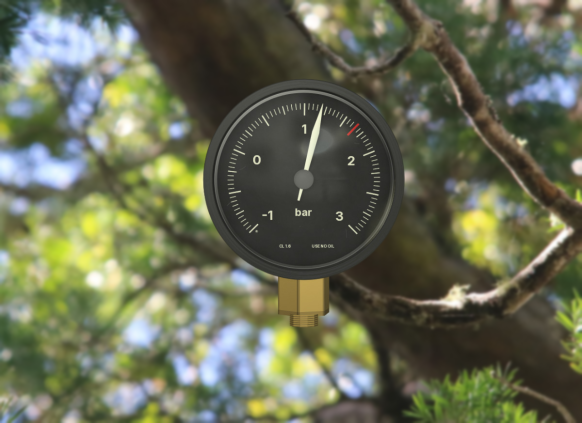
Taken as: 1.2 bar
